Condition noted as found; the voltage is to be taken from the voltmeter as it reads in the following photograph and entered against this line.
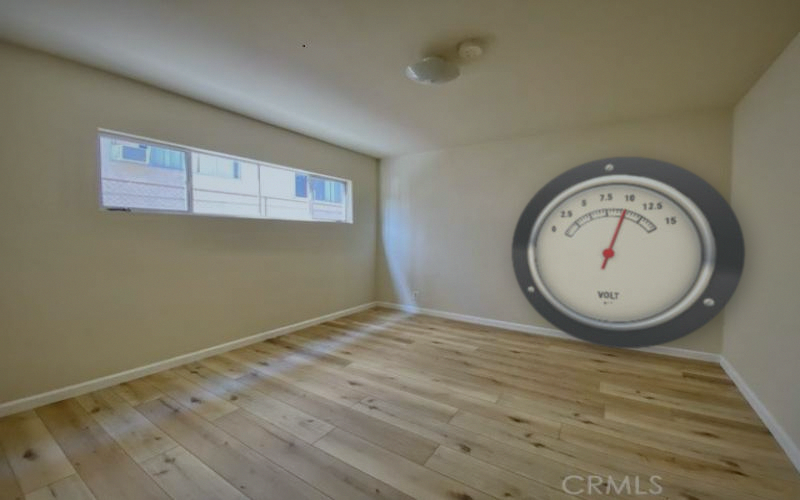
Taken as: 10 V
